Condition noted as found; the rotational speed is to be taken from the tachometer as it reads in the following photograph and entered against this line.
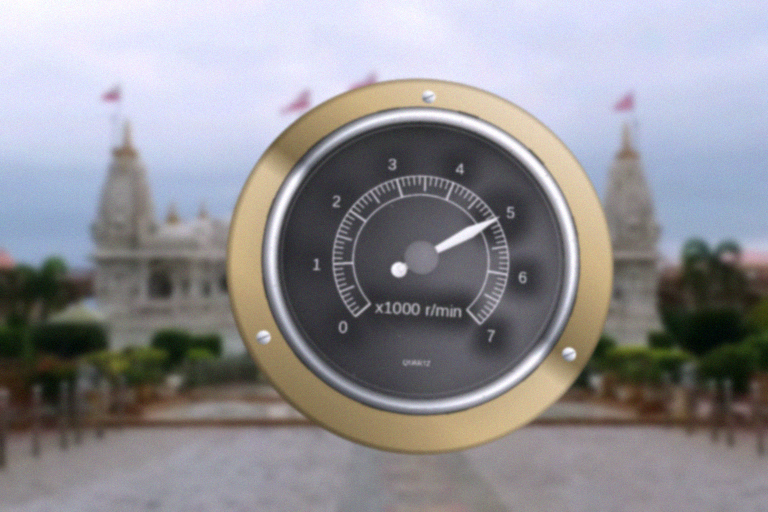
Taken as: 5000 rpm
